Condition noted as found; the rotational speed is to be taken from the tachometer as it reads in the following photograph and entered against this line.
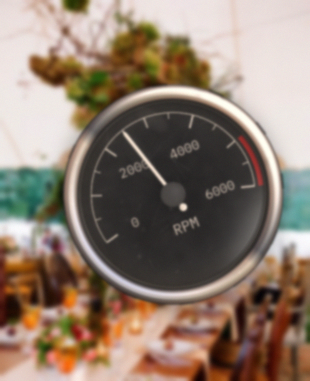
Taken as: 2500 rpm
